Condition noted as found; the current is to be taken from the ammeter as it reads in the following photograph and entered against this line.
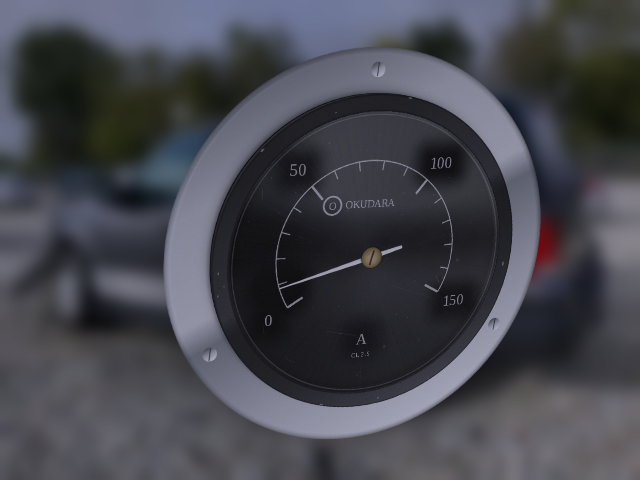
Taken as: 10 A
